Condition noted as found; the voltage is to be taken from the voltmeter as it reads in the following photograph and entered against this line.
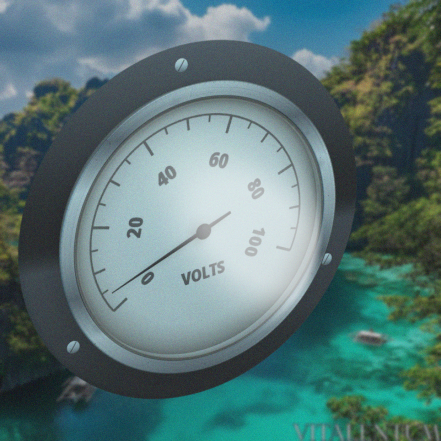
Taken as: 5 V
